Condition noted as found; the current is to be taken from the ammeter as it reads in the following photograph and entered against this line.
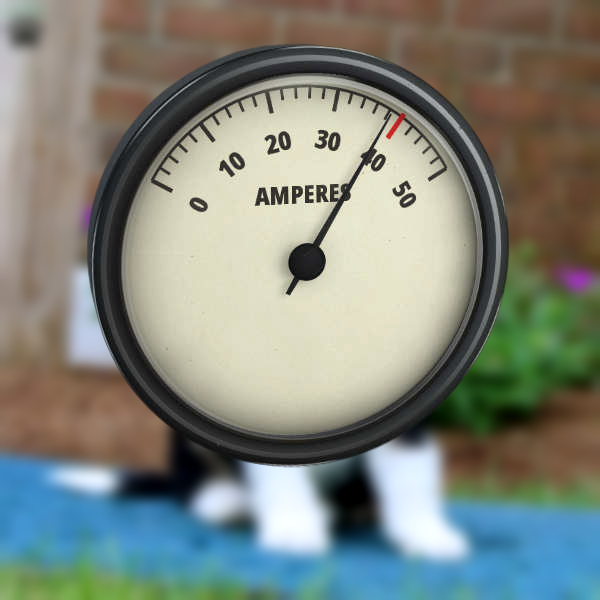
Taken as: 38 A
